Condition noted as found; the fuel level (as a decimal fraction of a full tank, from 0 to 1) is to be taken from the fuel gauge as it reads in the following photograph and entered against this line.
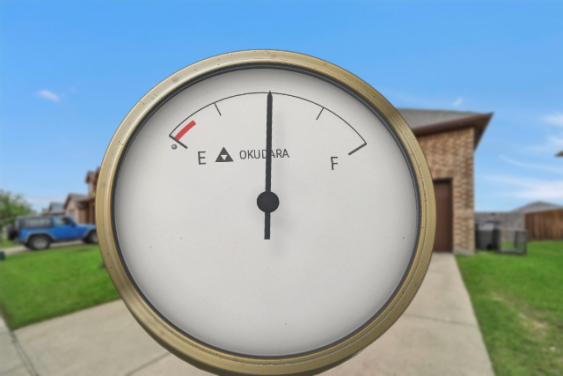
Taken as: 0.5
